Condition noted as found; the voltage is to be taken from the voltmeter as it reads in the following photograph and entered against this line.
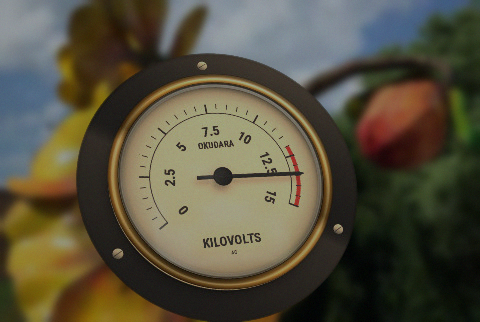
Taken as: 13.5 kV
